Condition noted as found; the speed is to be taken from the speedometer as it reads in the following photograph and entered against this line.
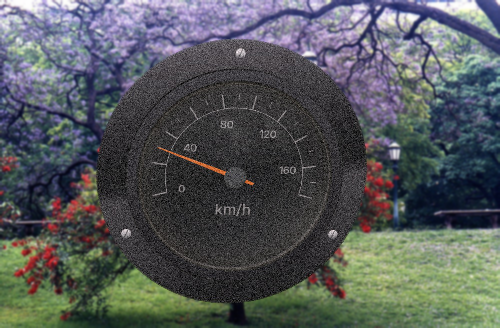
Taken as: 30 km/h
